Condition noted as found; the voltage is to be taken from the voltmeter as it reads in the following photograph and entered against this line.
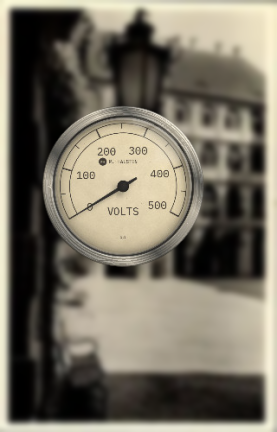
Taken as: 0 V
